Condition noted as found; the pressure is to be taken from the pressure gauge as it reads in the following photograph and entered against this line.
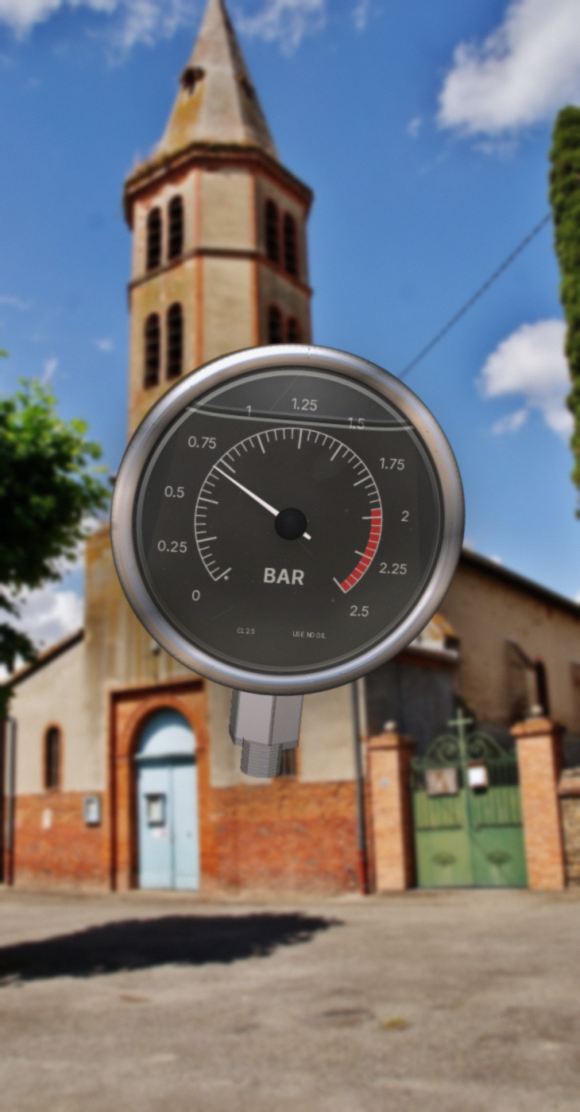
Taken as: 0.7 bar
